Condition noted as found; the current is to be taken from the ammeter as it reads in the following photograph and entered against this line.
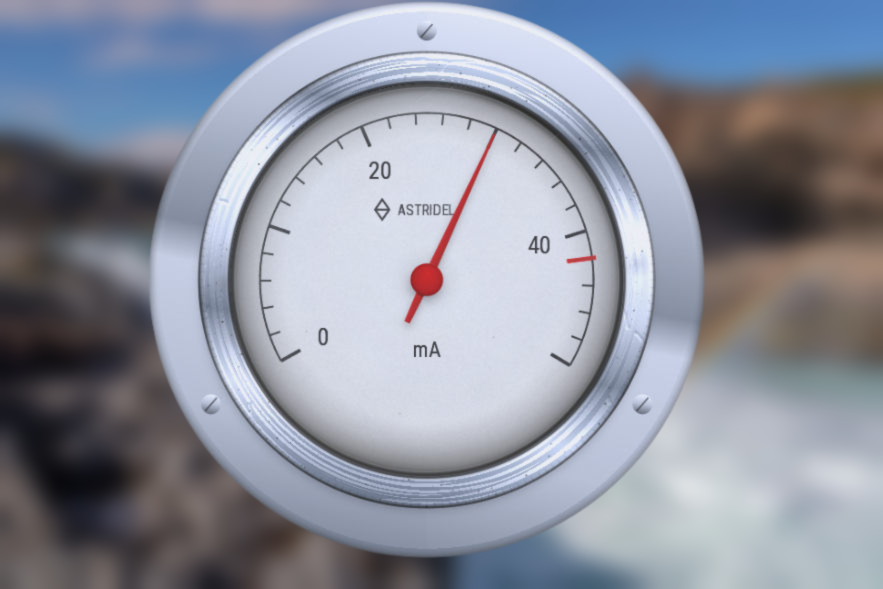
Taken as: 30 mA
